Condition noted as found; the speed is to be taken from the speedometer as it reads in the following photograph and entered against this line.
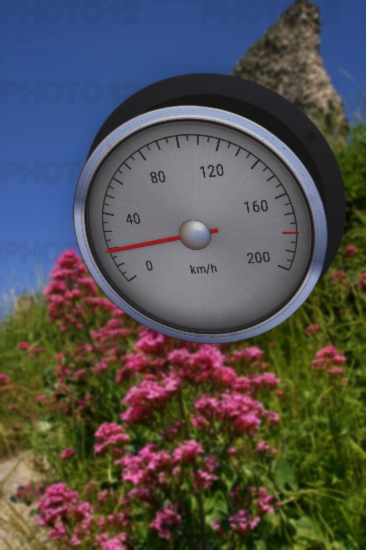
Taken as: 20 km/h
